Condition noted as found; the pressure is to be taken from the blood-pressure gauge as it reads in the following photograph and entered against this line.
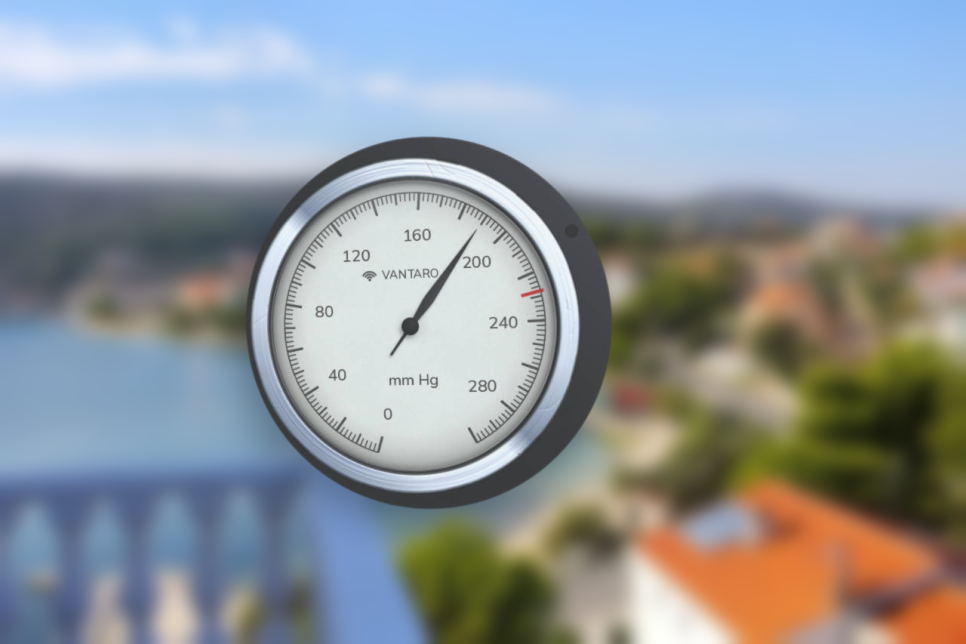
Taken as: 190 mmHg
